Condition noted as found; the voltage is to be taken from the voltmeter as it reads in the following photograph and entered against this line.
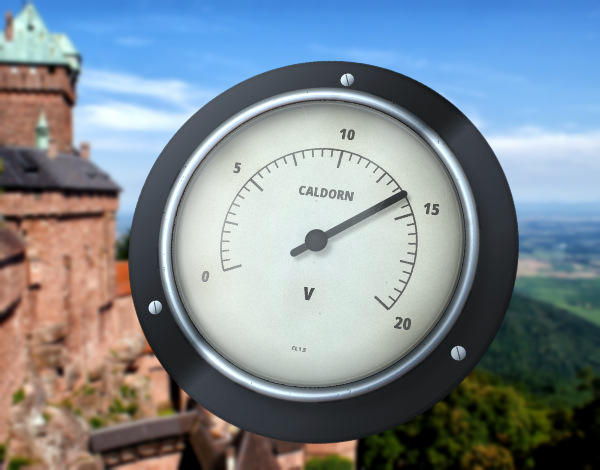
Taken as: 14 V
